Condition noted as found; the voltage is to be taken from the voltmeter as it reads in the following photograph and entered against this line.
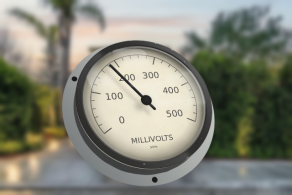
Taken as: 180 mV
